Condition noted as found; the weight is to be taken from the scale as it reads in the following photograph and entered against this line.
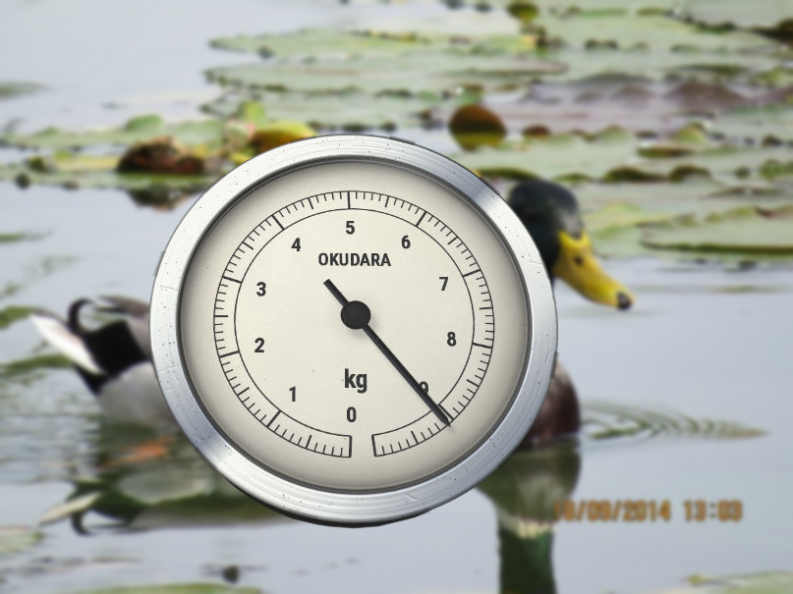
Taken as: 9.1 kg
